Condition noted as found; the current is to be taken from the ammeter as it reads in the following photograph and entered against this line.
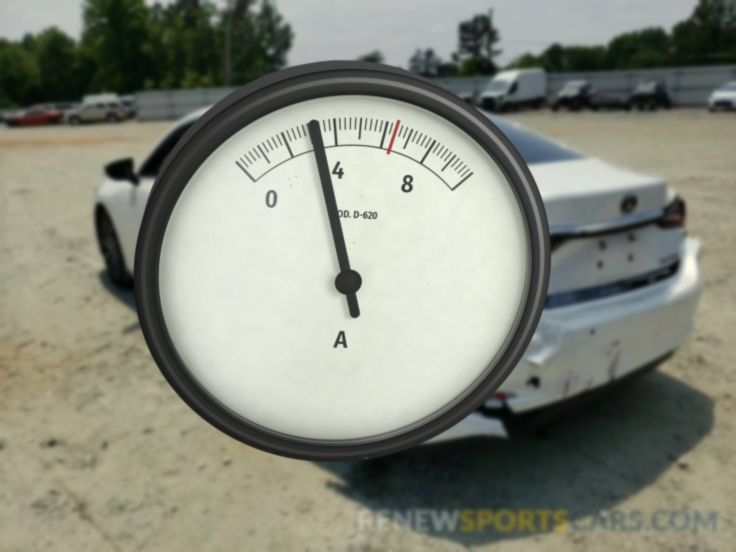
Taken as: 3.2 A
